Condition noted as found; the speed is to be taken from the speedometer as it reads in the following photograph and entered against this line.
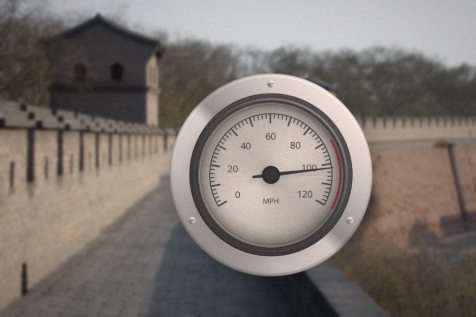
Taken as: 102 mph
